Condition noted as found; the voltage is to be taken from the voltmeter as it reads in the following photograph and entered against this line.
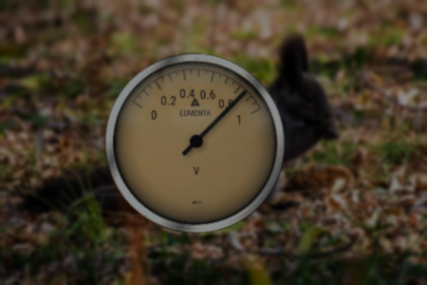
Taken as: 0.85 V
